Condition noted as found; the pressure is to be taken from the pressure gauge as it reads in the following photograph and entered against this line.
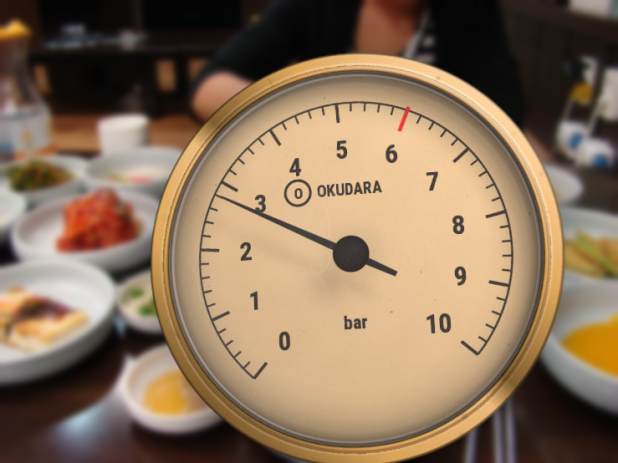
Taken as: 2.8 bar
